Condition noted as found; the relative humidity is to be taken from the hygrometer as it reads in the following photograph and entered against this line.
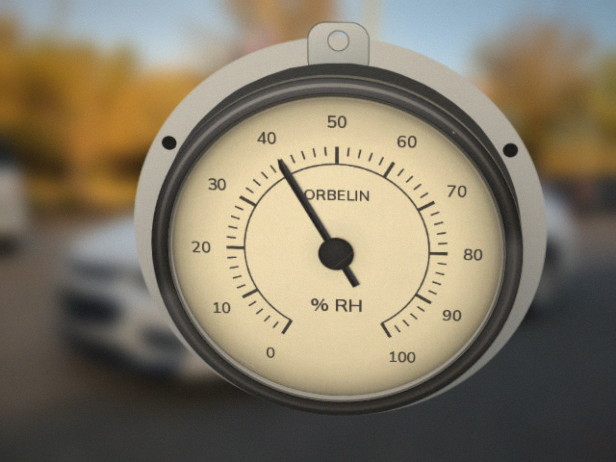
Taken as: 40 %
